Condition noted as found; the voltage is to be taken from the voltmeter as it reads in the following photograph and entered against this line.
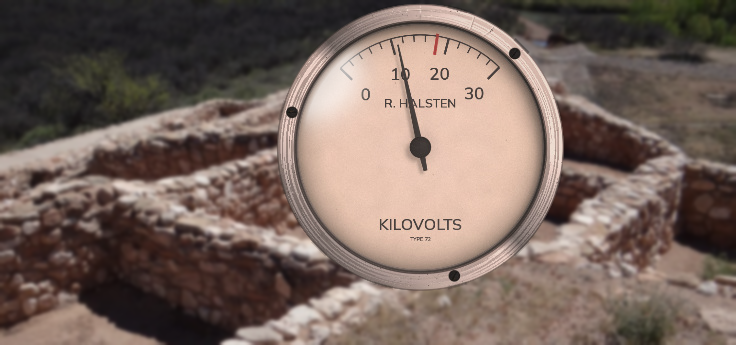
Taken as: 11 kV
